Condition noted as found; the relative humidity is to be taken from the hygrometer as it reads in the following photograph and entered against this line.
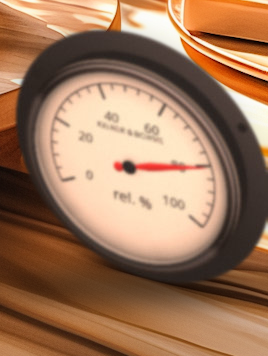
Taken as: 80 %
